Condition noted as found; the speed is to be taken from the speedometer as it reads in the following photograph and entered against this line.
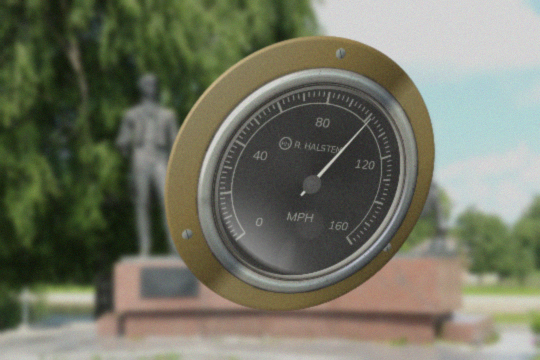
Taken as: 100 mph
